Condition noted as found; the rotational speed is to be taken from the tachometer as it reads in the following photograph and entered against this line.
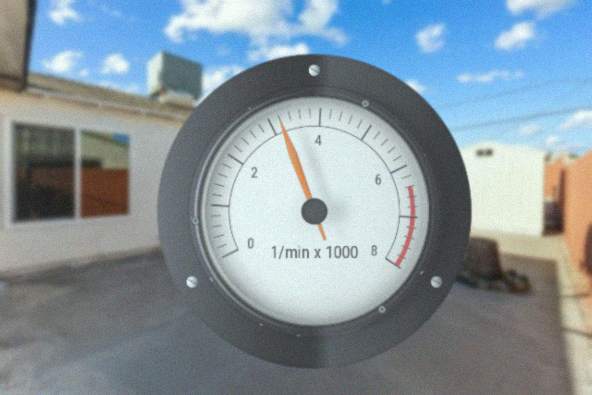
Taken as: 3200 rpm
